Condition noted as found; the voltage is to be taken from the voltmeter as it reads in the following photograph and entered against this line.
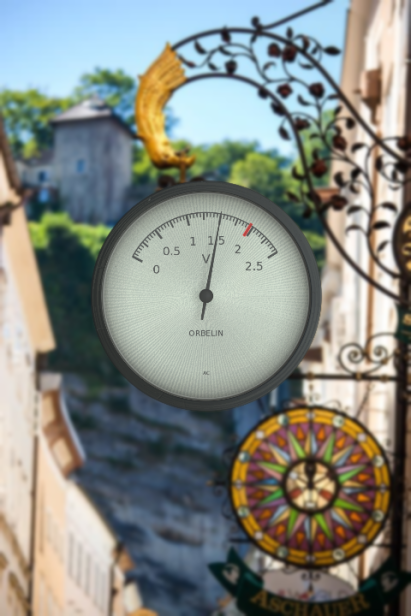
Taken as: 1.5 V
